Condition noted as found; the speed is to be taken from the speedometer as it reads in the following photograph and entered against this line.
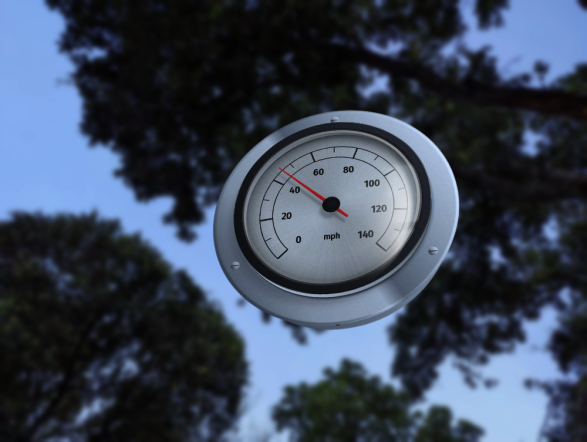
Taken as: 45 mph
